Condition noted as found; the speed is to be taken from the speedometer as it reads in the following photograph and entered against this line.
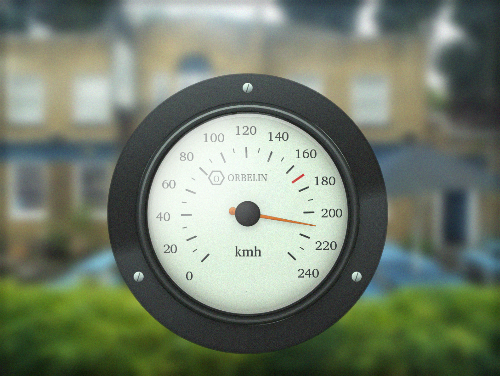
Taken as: 210 km/h
